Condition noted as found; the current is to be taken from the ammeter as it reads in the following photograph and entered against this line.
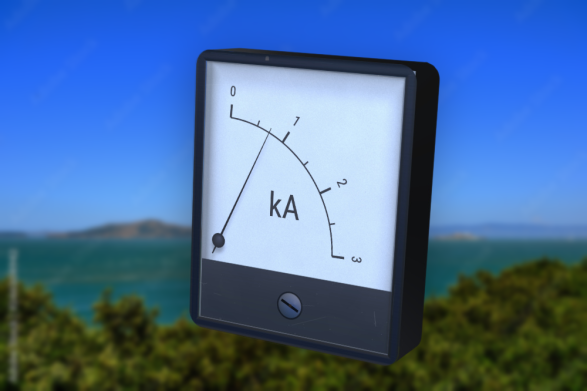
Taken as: 0.75 kA
